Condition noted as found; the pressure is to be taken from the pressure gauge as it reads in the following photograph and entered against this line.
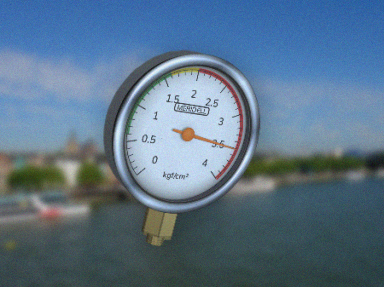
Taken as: 3.5 kg/cm²
